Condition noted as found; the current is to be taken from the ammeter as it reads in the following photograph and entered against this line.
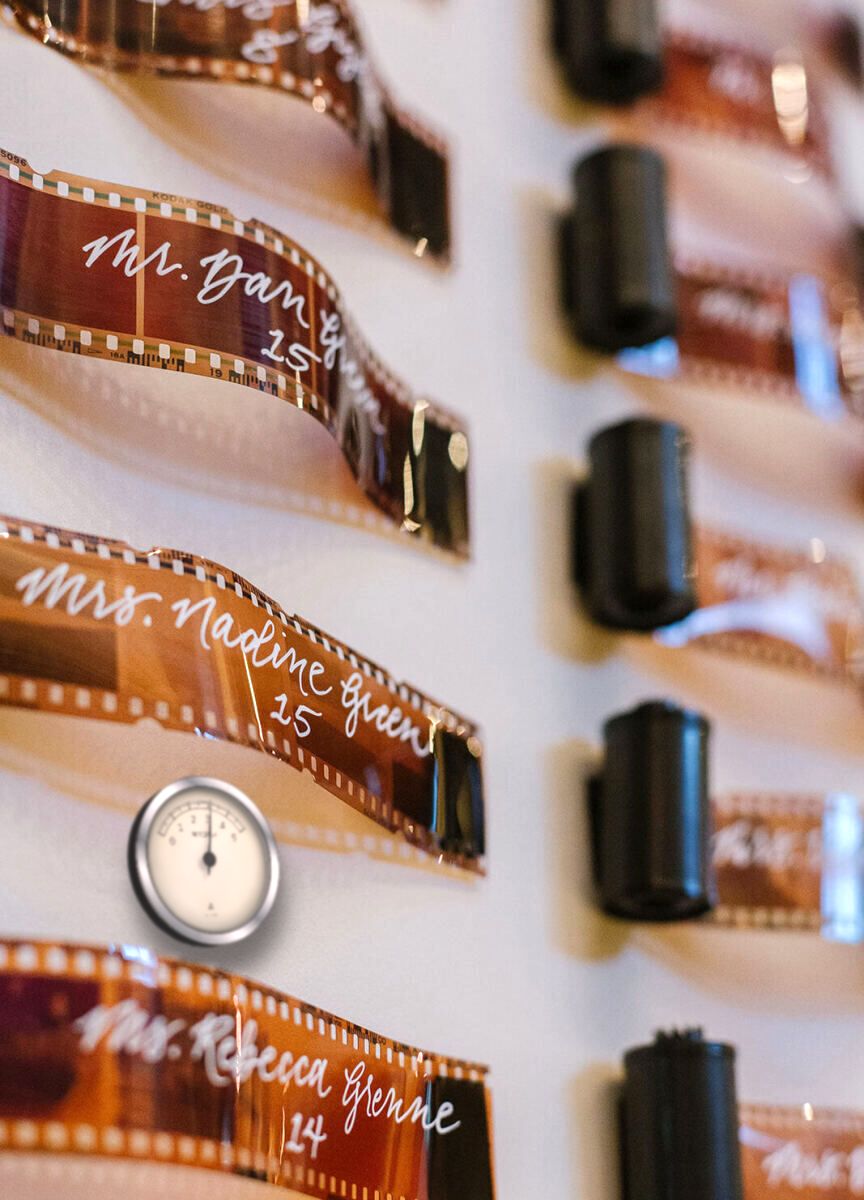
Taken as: 3 A
